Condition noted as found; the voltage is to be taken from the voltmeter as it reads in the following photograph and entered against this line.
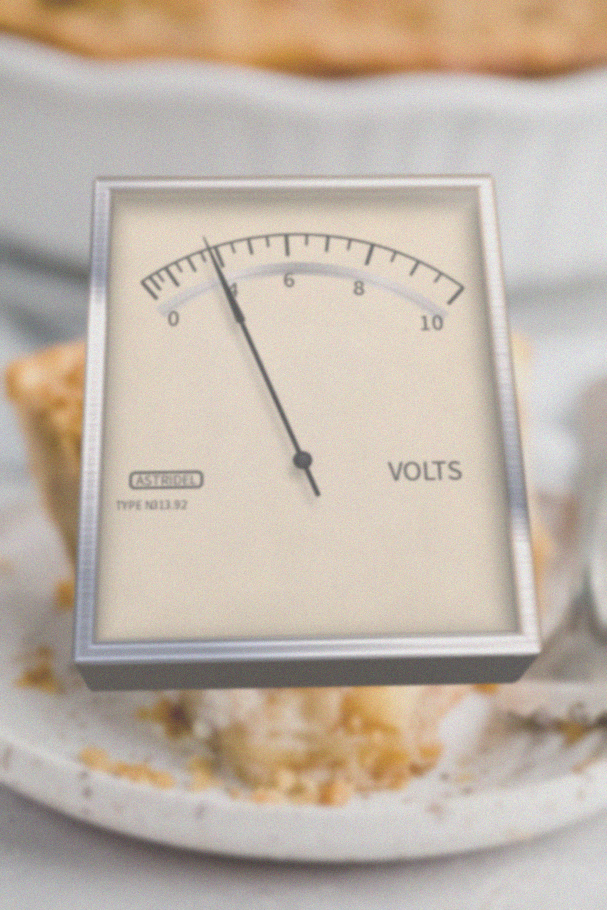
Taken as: 3.75 V
